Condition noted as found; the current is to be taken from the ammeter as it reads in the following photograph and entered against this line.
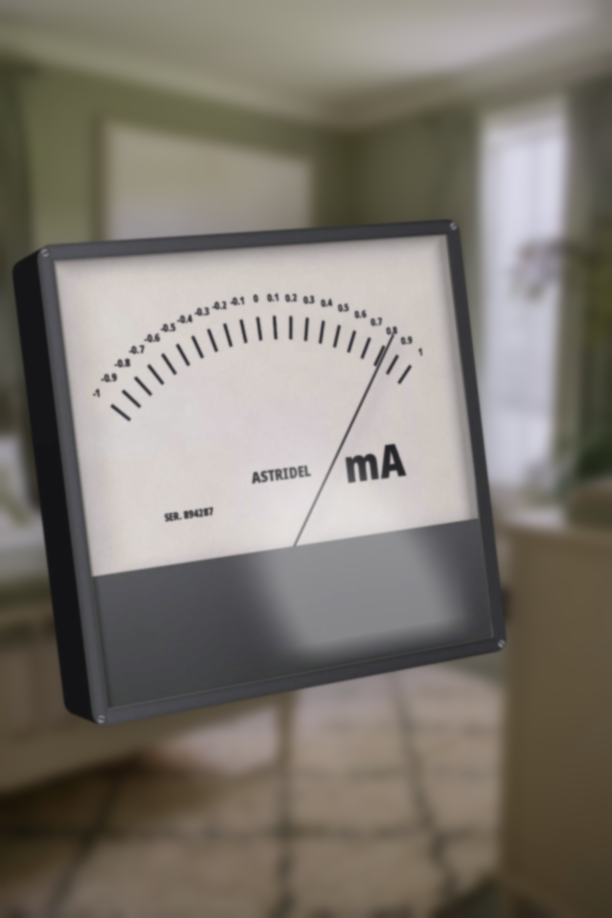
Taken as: 0.8 mA
